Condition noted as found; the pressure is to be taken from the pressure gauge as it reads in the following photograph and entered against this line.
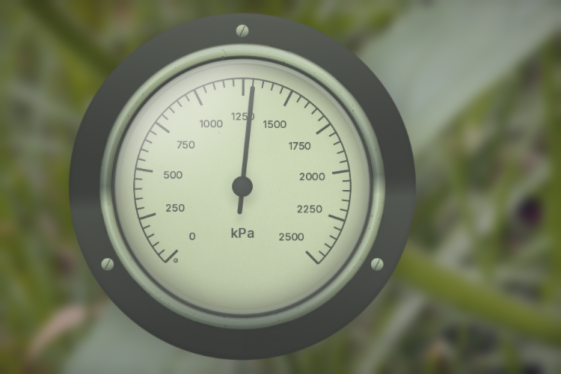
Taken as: 1300 kPa
